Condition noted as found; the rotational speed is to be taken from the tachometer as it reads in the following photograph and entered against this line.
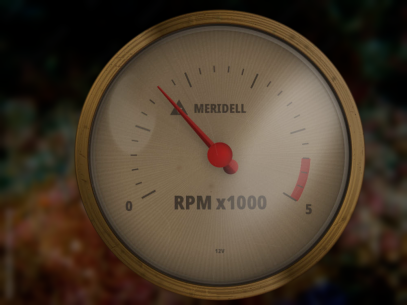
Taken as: 1600 rpm
